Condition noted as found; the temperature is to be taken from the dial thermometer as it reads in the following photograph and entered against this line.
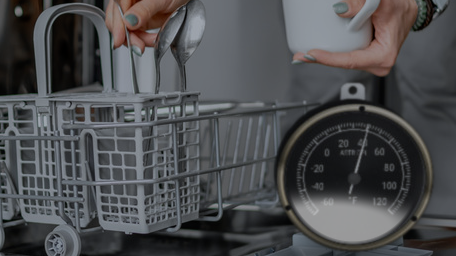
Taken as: 40 °F
